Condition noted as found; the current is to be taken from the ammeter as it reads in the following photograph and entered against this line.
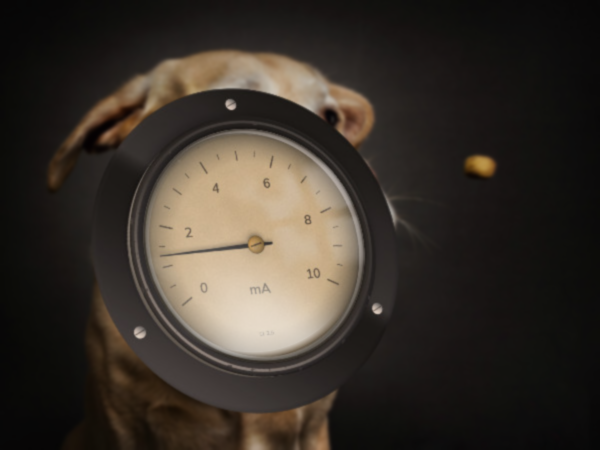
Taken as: 1.25 mA
